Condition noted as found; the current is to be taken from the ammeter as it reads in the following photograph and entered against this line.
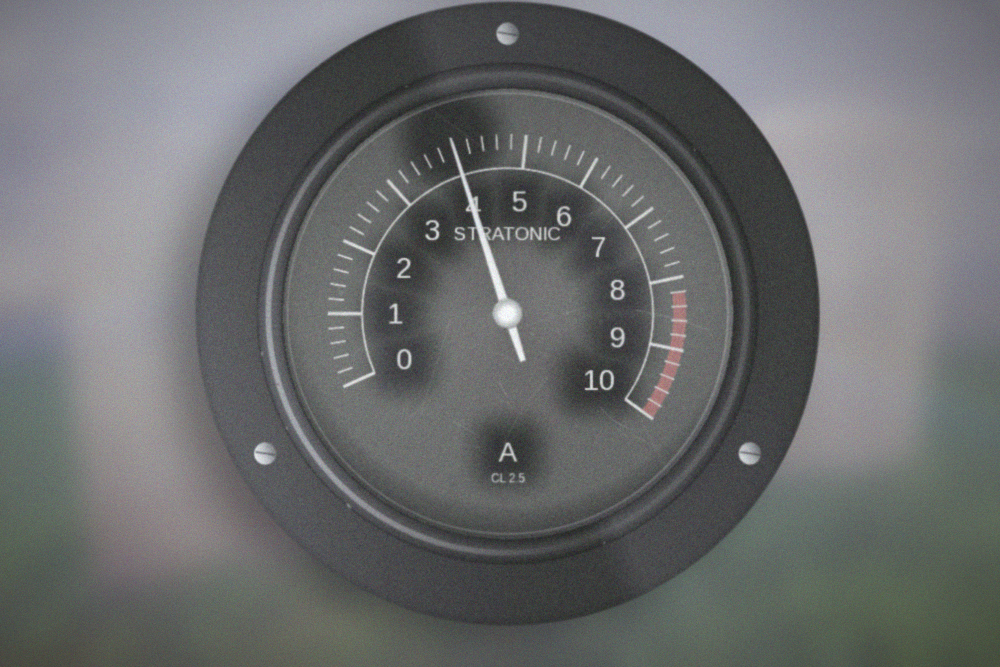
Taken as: 4 A
